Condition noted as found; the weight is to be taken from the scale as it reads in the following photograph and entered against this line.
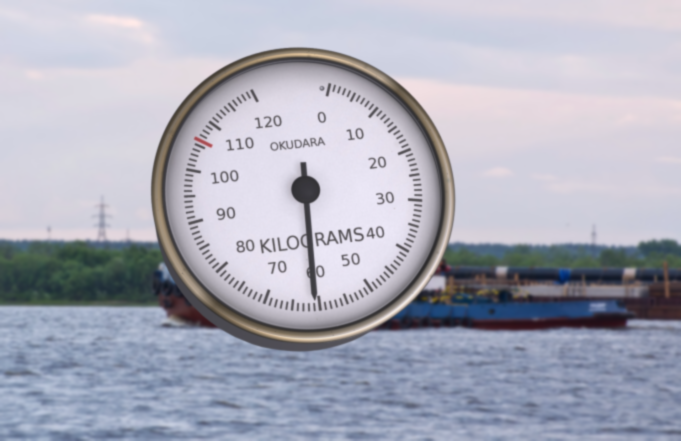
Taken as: 61 kg
